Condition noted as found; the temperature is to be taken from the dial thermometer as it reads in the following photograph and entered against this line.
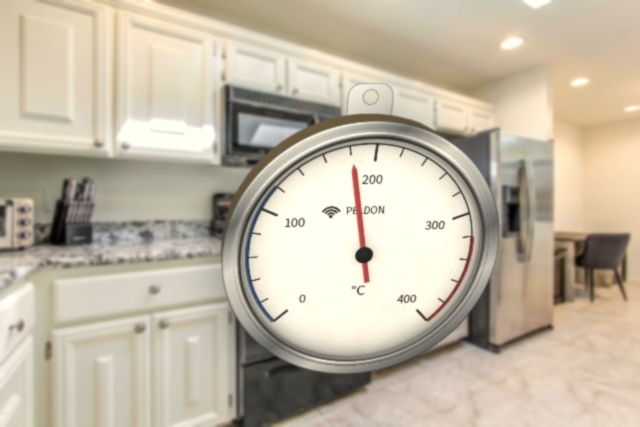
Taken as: 180 °C
